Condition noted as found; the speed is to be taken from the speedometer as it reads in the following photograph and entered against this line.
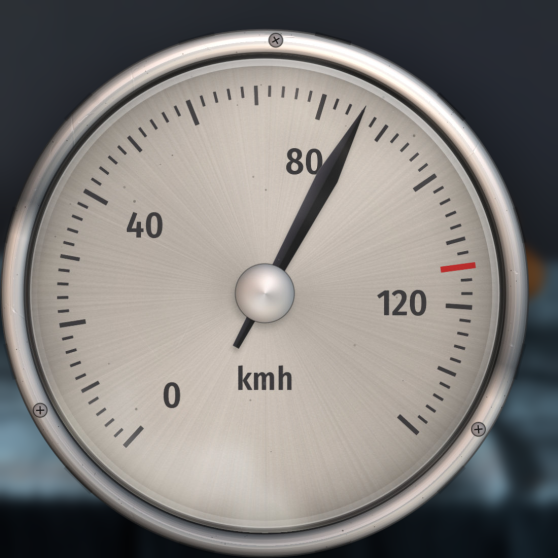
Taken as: 86 km/h
